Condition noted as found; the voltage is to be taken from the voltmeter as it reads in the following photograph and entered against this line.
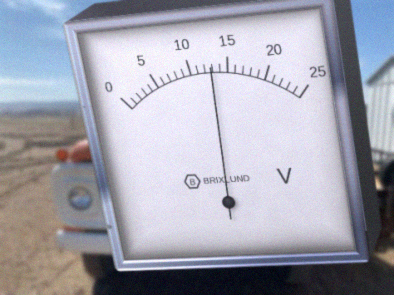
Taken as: 13 V
